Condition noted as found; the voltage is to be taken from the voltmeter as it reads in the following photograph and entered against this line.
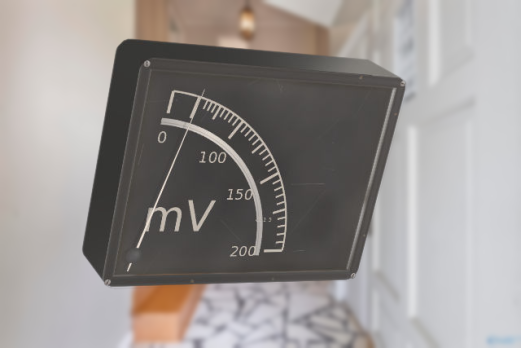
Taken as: 50 mV
